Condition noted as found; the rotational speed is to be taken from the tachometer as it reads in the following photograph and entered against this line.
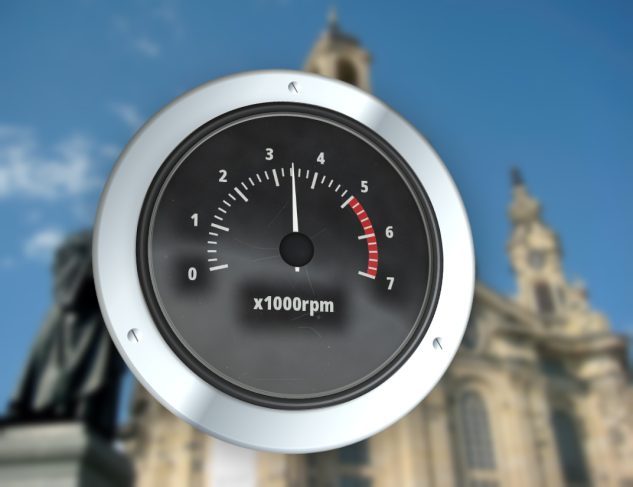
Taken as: 3400 rpm
